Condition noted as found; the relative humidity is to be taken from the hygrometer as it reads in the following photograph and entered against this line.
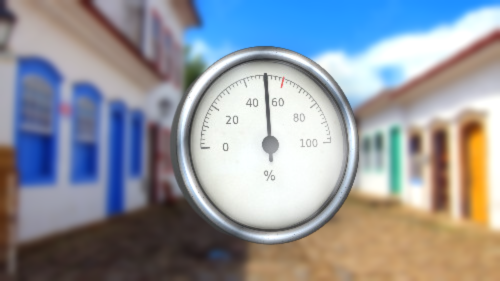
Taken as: 50 %
